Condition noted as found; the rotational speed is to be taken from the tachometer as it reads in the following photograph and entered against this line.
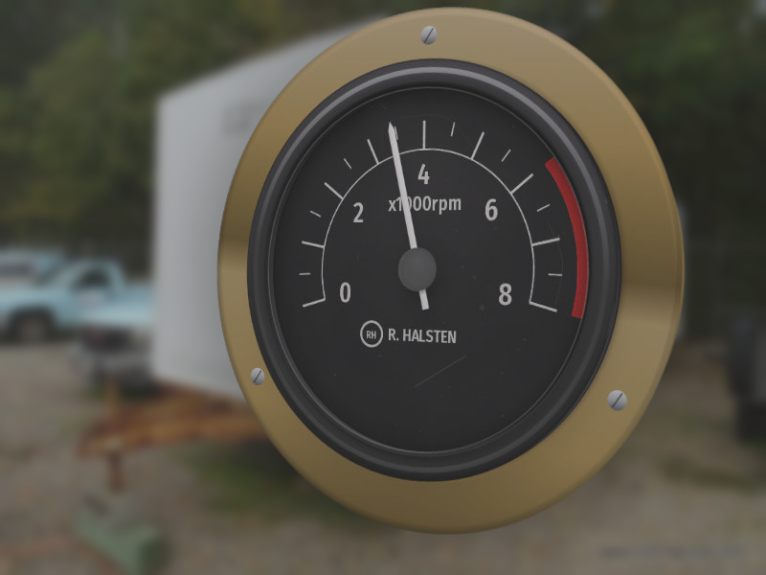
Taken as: 3500 rpm
